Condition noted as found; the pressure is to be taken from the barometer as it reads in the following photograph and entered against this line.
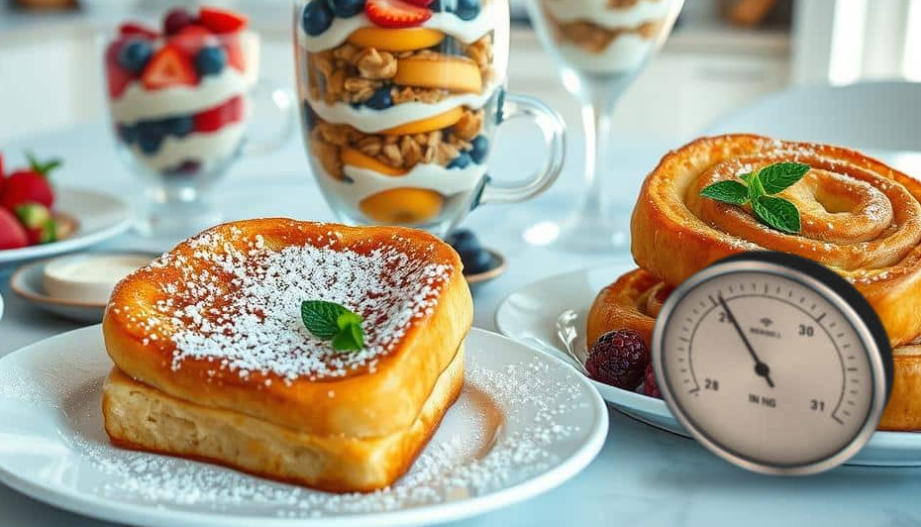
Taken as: 29.1 inHg
